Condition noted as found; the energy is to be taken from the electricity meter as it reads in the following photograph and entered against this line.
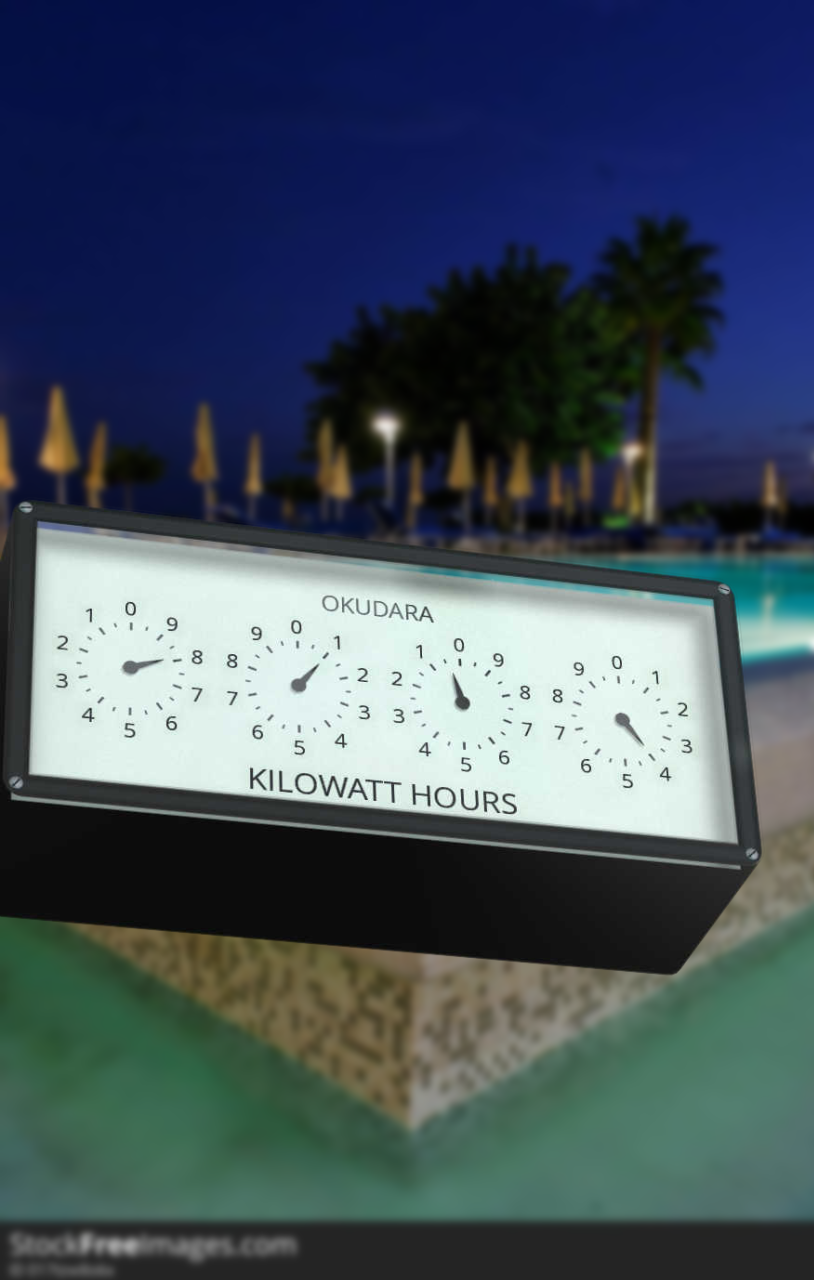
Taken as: 8104 kWh
